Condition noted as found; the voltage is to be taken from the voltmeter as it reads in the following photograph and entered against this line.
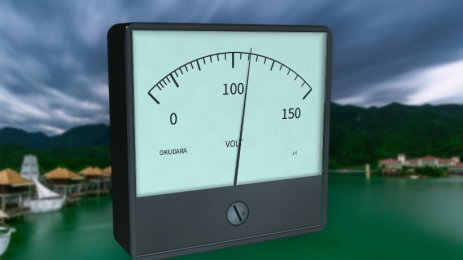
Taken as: 110 V
